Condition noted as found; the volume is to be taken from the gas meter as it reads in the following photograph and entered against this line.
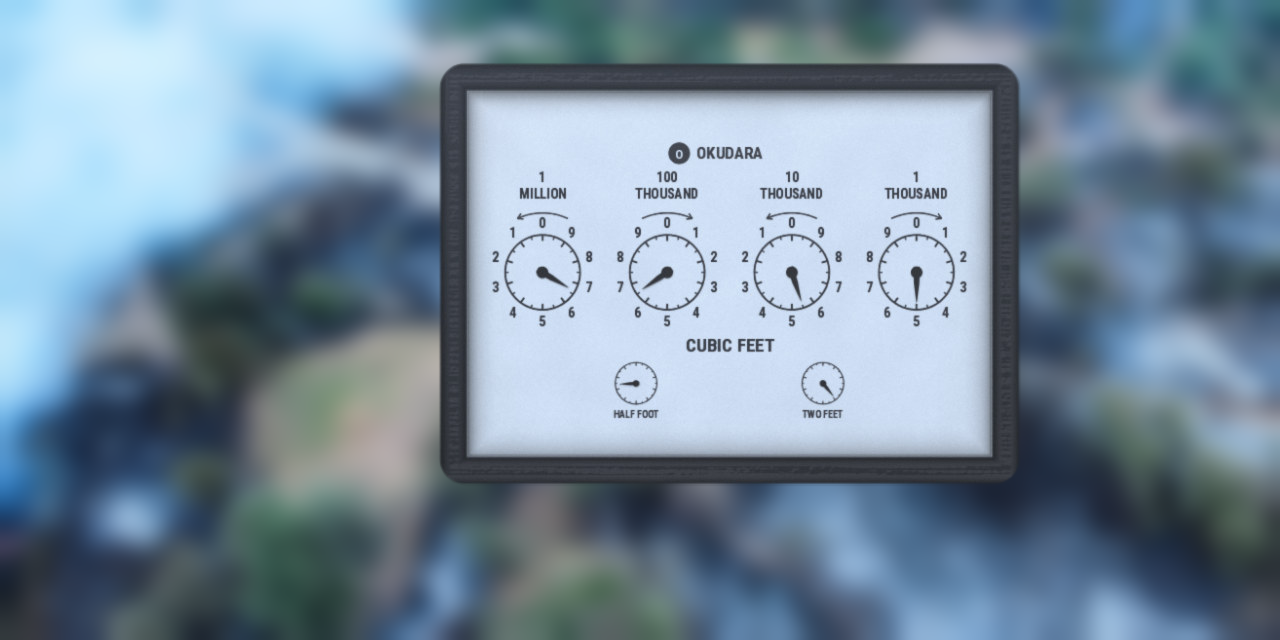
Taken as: 665500 ft³
